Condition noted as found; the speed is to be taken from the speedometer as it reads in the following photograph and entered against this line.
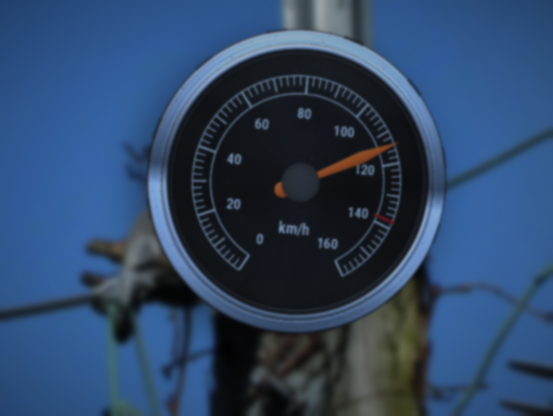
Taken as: 114 km/h
